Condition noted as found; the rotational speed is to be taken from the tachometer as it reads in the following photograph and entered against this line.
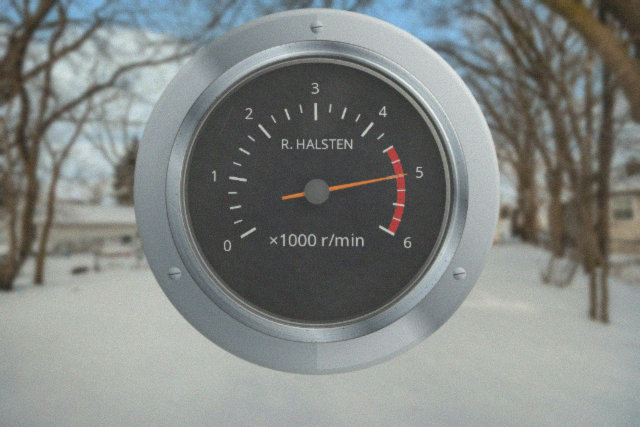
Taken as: 5000 rpm
